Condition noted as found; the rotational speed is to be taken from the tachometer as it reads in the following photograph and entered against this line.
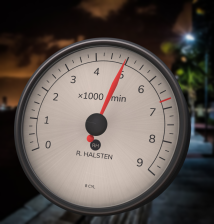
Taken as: 5000 rpm
